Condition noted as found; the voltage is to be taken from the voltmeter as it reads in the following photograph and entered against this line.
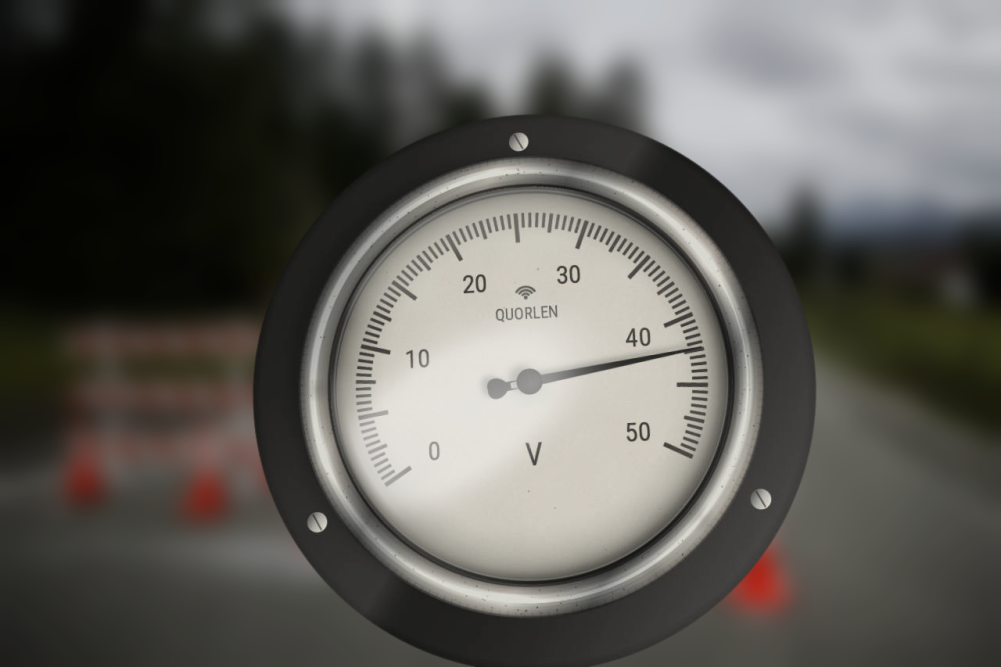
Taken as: 42.5 V
